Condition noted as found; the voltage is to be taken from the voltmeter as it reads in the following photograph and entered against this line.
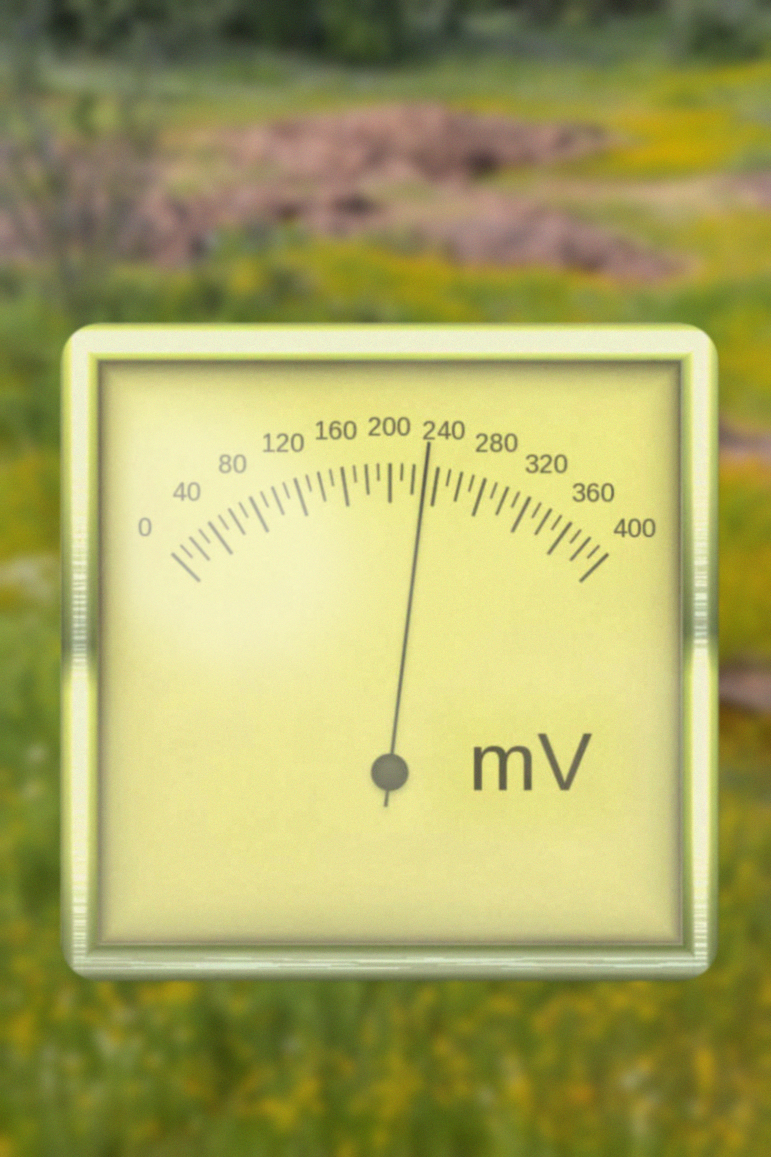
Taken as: 230 mV
